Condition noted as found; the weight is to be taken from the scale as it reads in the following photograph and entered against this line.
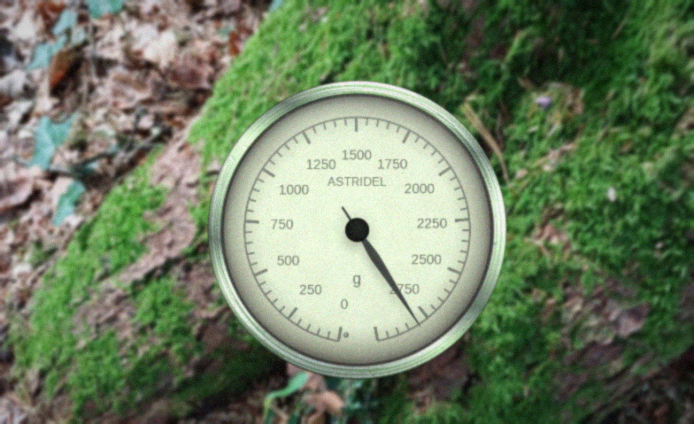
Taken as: 2800 g
